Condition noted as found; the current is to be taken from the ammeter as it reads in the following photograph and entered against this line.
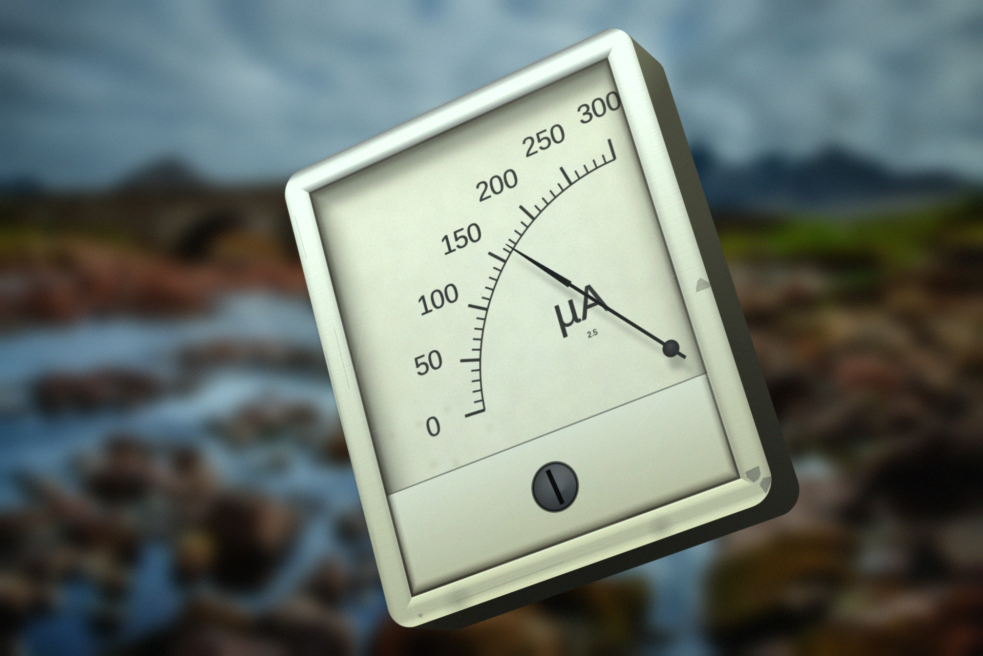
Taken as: 165 µA
